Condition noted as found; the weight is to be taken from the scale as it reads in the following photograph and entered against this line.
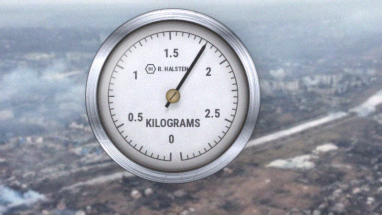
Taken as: 1.8 kg
